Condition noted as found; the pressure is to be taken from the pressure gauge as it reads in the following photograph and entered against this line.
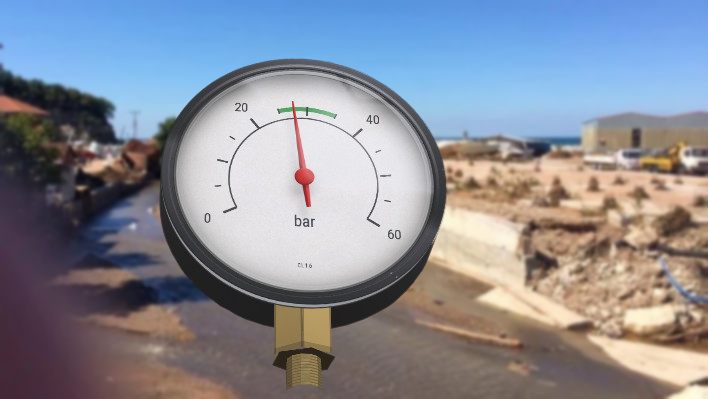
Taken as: 27.5 bar
